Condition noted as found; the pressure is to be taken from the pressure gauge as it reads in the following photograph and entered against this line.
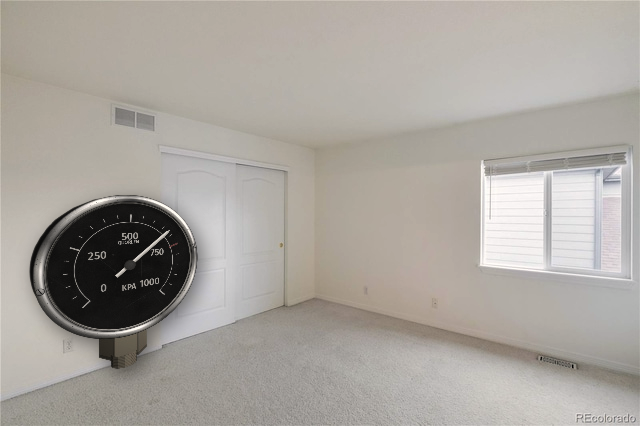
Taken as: 675 kPa
